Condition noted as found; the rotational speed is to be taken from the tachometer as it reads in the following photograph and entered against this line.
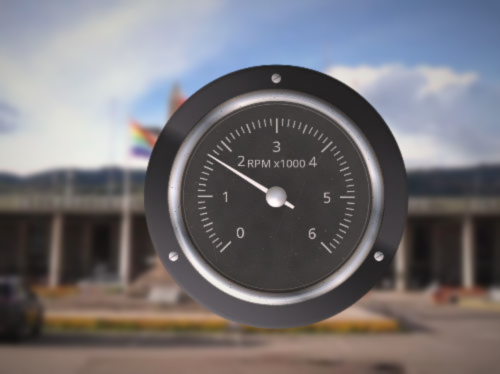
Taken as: 1700 rpm
